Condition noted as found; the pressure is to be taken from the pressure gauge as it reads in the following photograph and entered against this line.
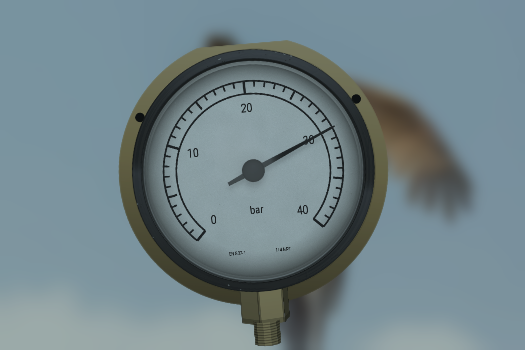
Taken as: 30 bar
